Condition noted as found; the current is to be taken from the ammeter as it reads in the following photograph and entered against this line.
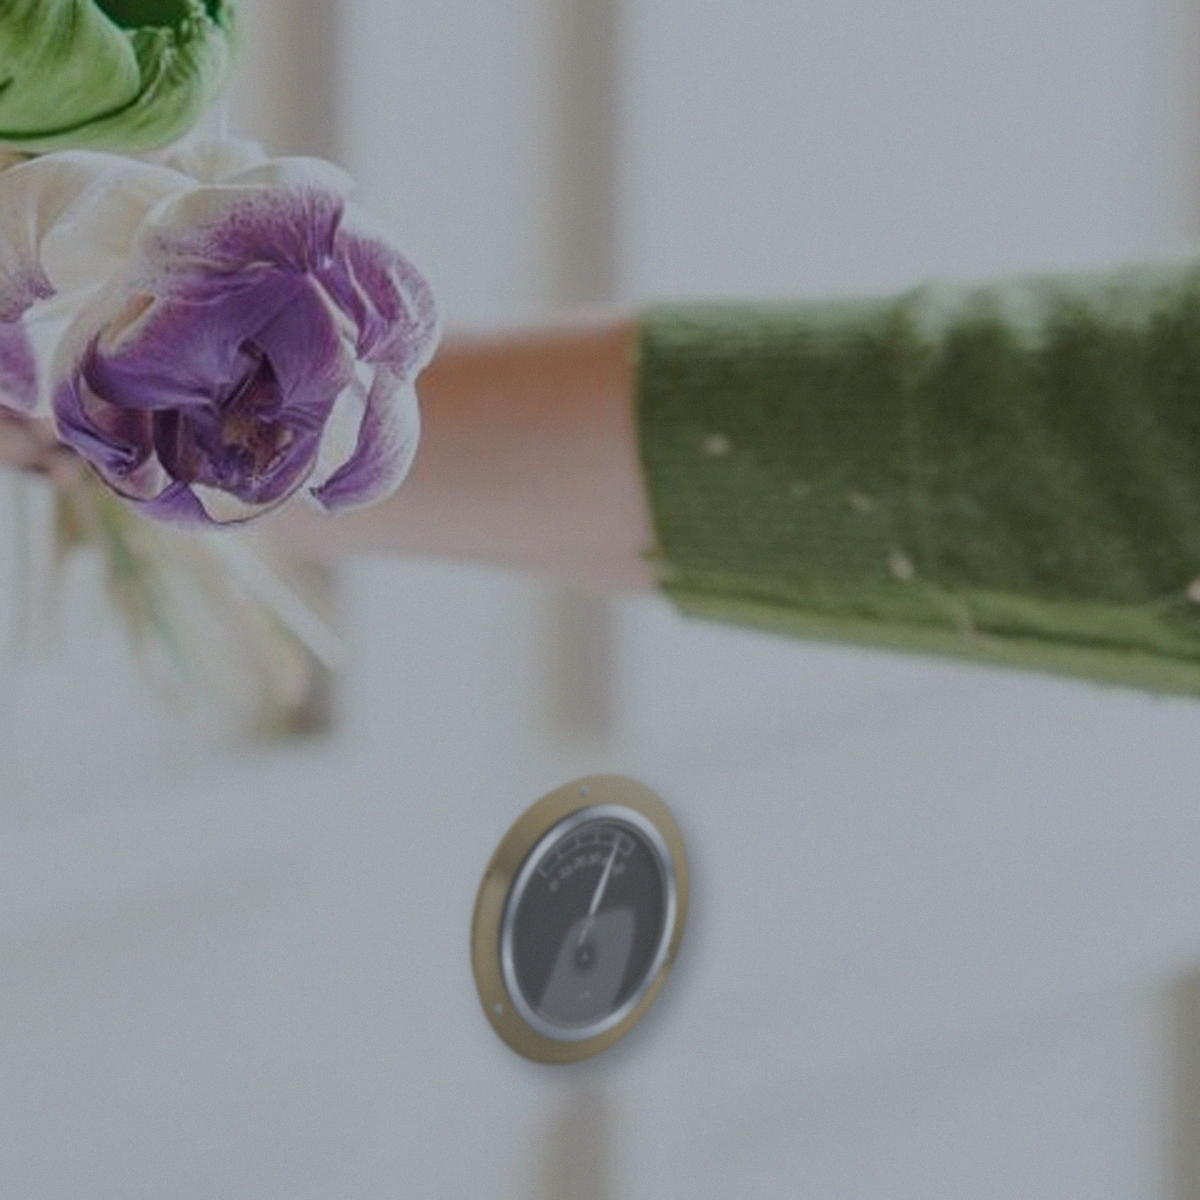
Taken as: 40 A
